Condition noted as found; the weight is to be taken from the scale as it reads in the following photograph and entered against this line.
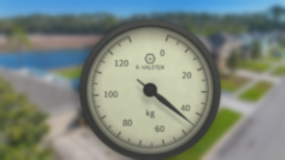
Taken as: 45 kg
